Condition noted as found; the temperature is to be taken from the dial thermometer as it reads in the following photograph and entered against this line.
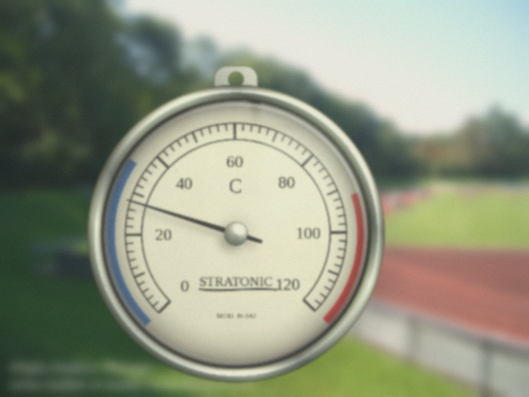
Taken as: 28 °C
